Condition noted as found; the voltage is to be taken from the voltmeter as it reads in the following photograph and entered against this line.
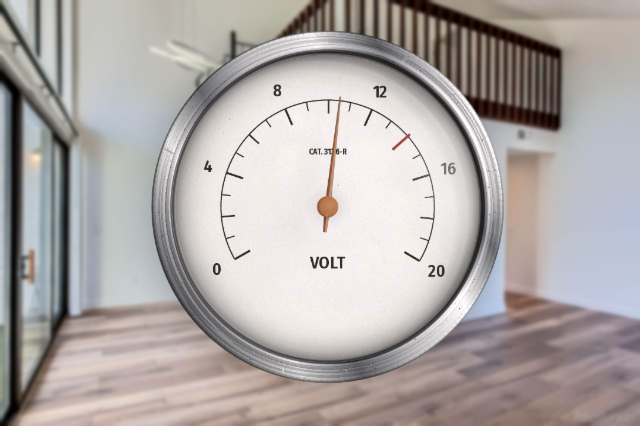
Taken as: 10.5 V
